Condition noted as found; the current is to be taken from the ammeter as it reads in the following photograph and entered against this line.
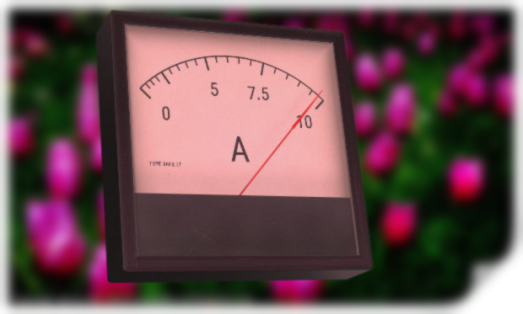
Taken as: 9.75 A
